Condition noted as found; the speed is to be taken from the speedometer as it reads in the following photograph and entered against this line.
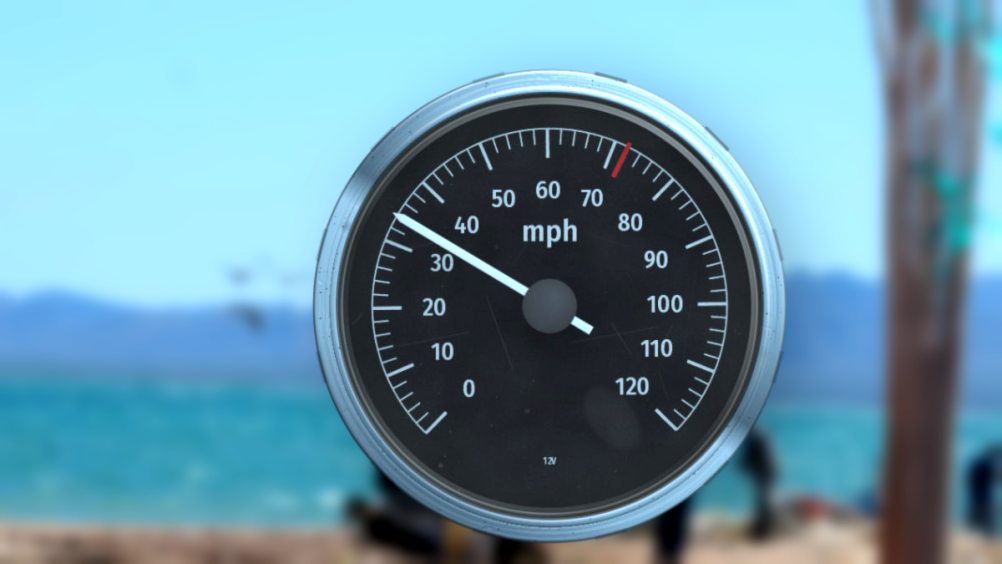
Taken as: 34 mph
